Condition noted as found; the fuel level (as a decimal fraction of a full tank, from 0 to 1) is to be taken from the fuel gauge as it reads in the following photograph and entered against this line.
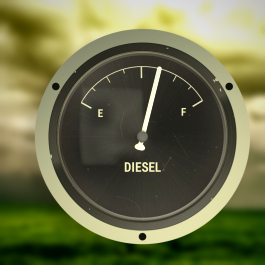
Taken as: 0.625
